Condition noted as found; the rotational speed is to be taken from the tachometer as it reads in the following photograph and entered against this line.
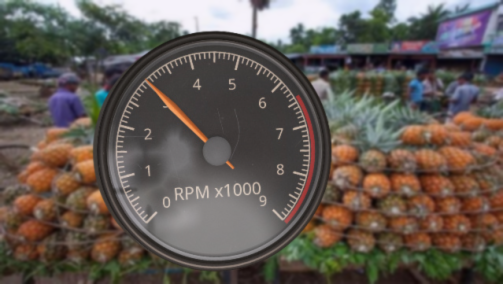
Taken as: 3000 rpm
